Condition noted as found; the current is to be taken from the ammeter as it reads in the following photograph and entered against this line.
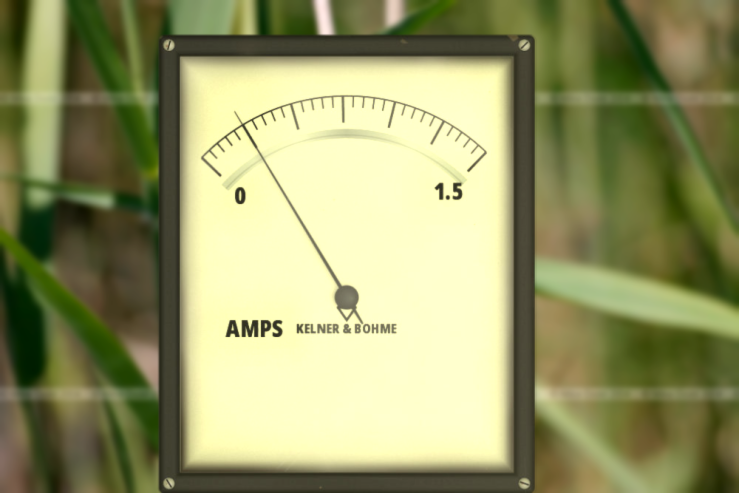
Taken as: 0.25 A
